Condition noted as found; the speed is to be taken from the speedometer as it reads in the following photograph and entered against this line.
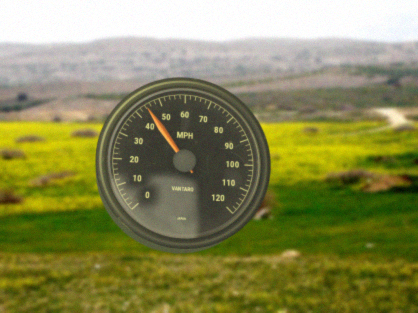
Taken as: 44 mph
